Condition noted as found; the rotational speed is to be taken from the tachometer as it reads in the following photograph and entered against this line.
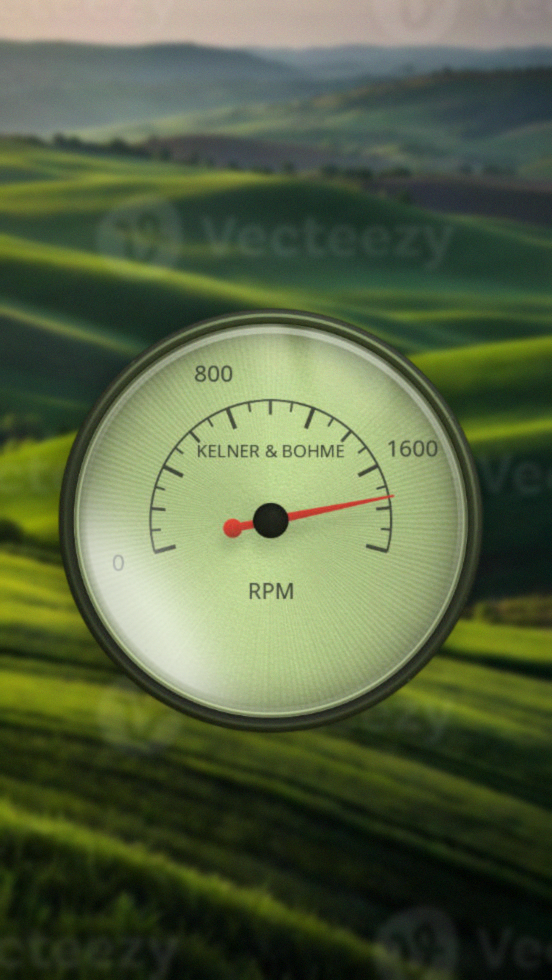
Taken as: 1750 rpm
